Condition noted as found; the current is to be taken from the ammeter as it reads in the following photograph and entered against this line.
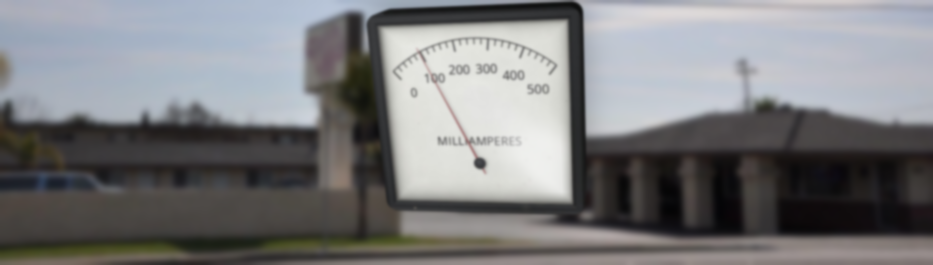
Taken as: 100 mA
